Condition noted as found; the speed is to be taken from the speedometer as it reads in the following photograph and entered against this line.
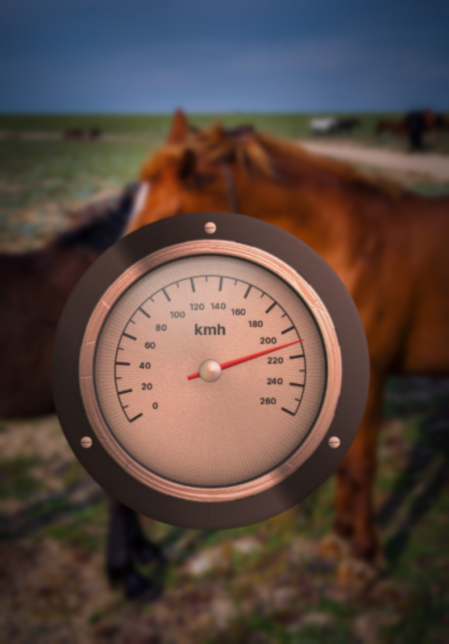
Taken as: 210 km/h
